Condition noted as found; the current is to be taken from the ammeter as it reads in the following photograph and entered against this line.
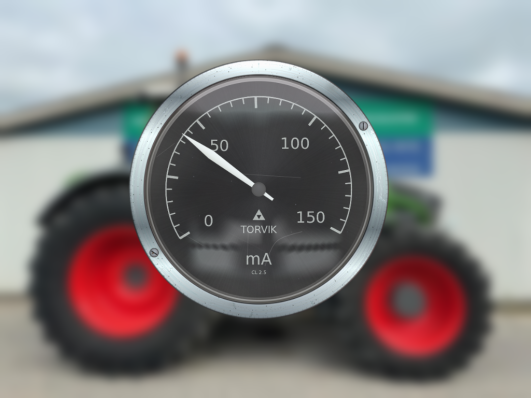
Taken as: 42.5 mA
